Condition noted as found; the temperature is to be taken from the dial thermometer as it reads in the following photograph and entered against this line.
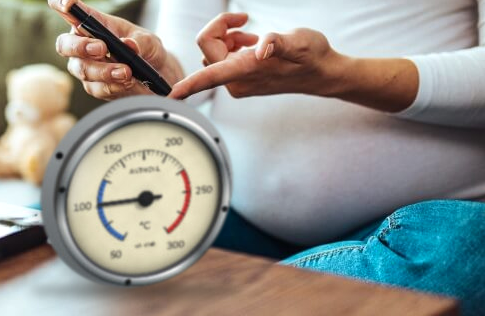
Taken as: 100 °C
